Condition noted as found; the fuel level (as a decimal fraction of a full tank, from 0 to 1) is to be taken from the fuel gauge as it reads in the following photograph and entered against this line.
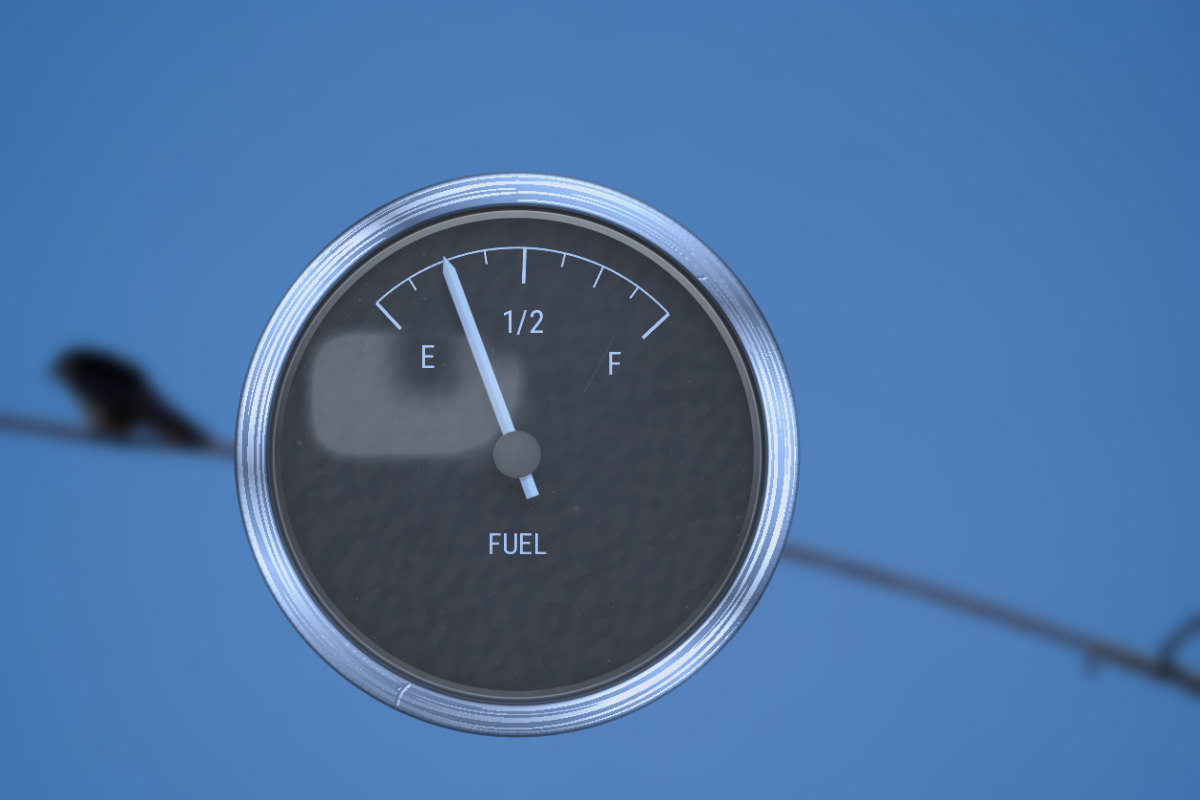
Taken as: 0.25
